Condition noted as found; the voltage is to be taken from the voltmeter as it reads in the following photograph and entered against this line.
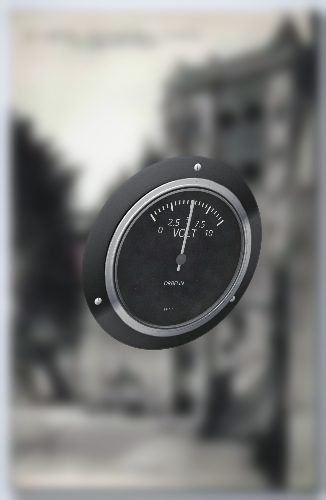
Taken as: 5 V
